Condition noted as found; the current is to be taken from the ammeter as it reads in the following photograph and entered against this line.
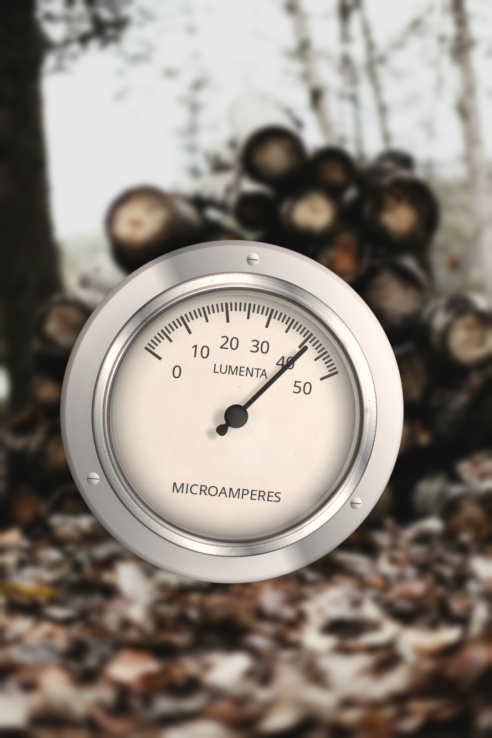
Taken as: 41 µA
